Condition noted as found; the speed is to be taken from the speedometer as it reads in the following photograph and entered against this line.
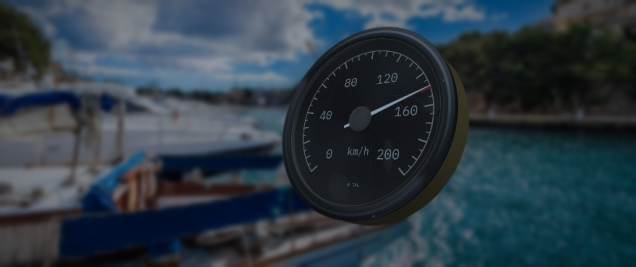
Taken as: 150 km/h
